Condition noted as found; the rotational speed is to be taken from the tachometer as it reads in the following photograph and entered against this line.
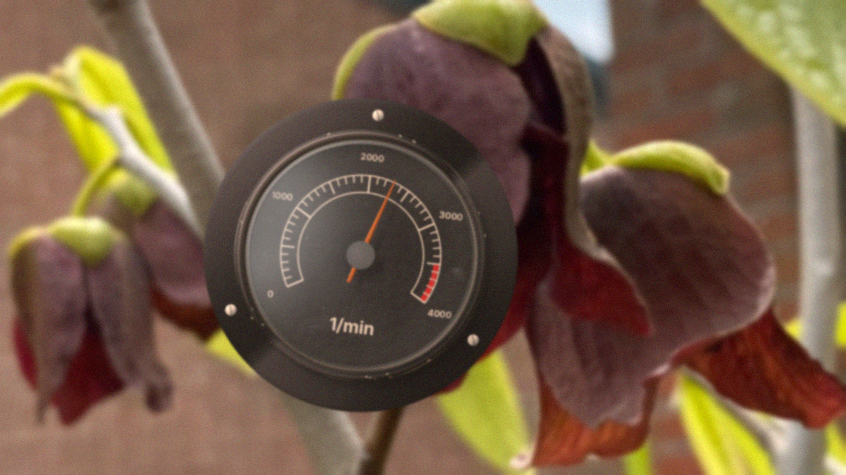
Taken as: 2300 rpm
